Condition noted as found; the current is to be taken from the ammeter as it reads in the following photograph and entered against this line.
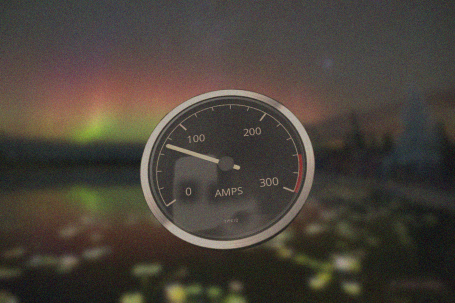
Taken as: 70 A
